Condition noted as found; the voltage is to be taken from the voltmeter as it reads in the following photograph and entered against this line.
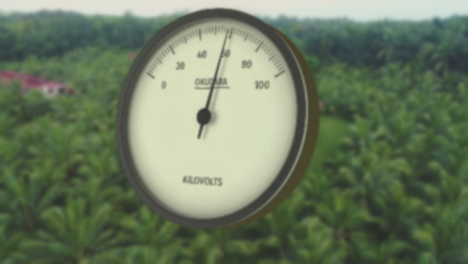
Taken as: 60 kV
